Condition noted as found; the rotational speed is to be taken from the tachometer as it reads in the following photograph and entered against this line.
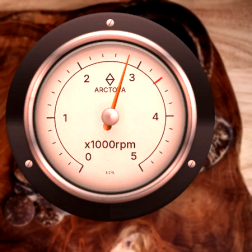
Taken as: 2800 rpm
